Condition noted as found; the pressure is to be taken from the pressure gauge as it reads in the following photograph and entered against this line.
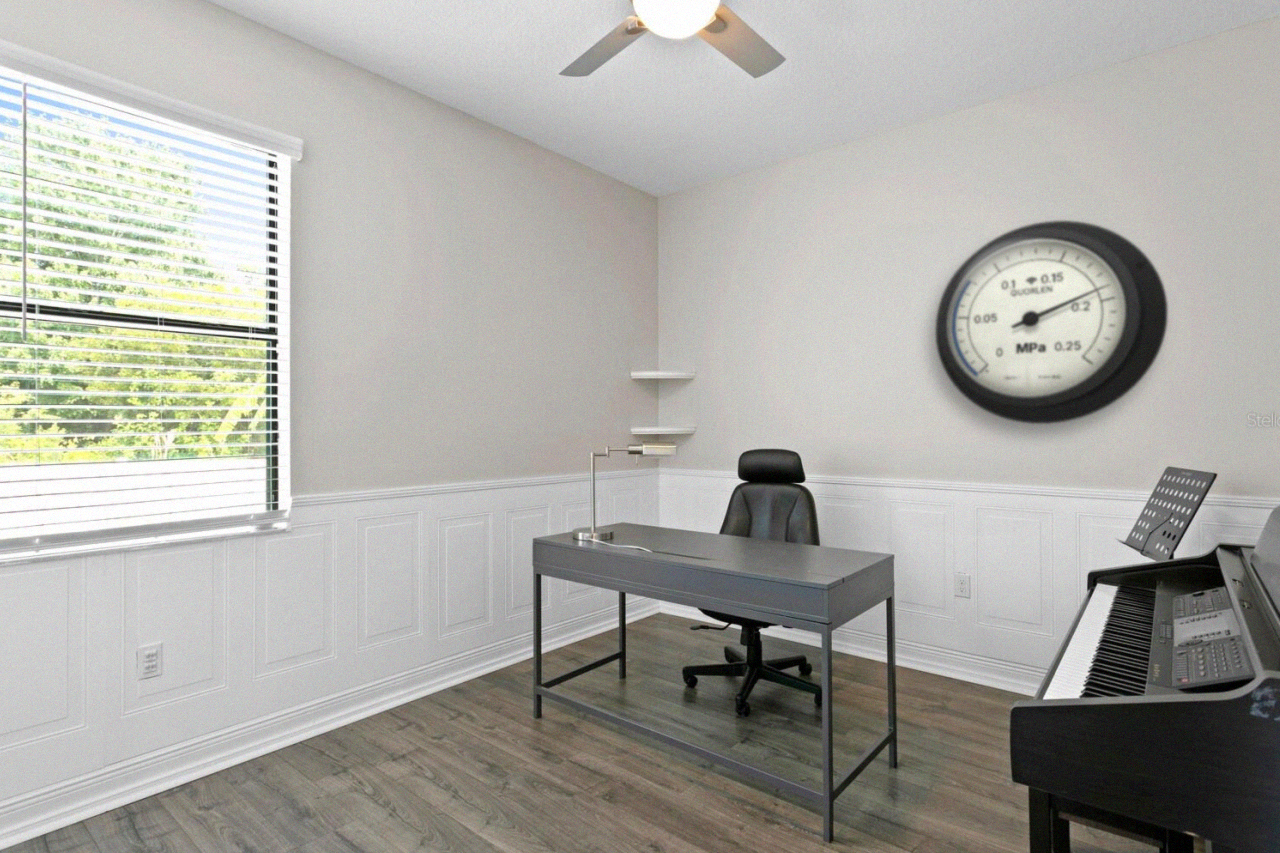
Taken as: 0.19 MPa
